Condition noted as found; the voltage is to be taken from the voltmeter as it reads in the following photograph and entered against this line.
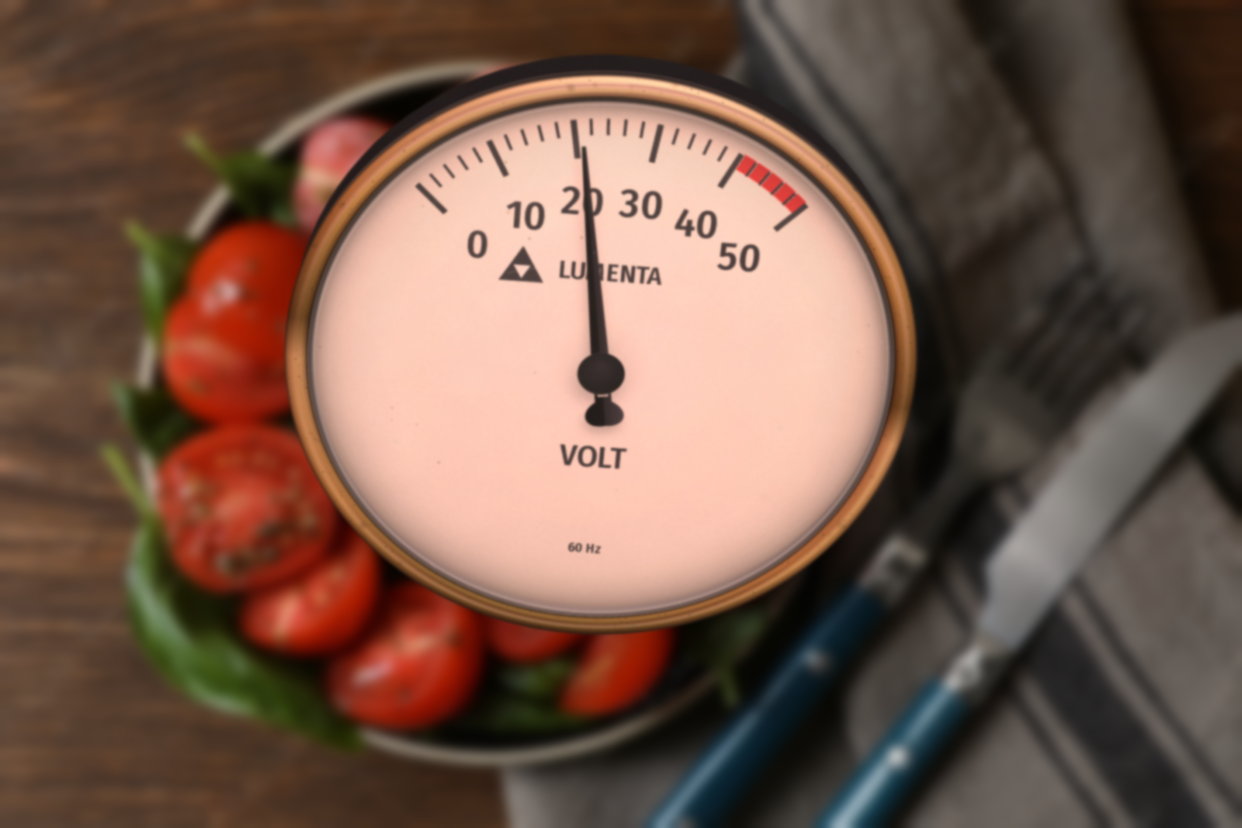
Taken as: 21 V
